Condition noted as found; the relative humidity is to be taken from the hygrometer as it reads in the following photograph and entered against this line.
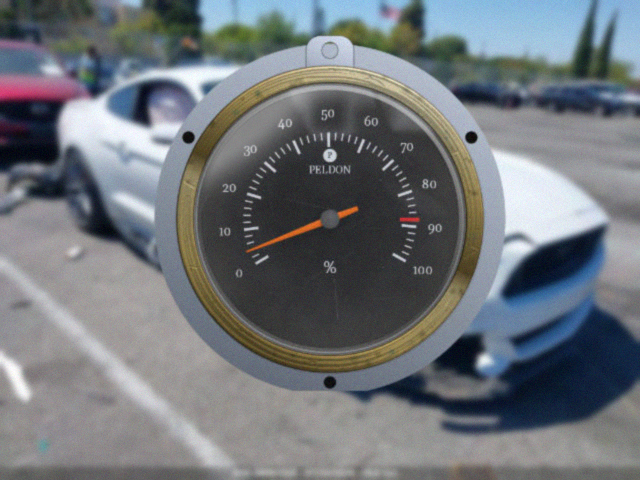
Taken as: 4 %
